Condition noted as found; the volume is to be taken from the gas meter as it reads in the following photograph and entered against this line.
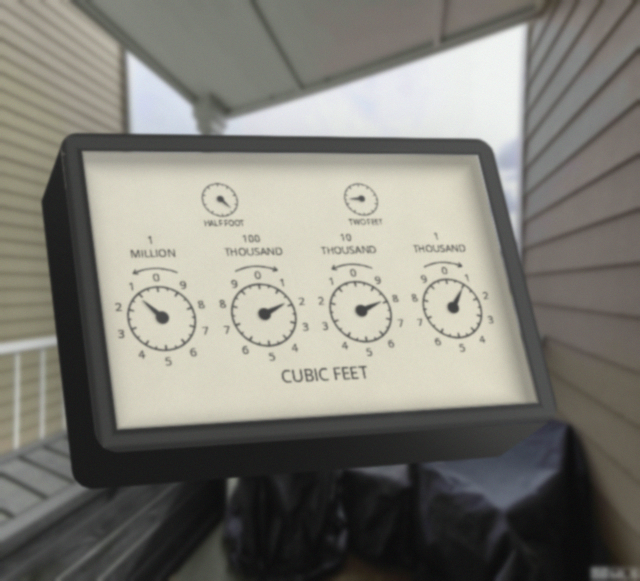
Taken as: 118100 ft³
